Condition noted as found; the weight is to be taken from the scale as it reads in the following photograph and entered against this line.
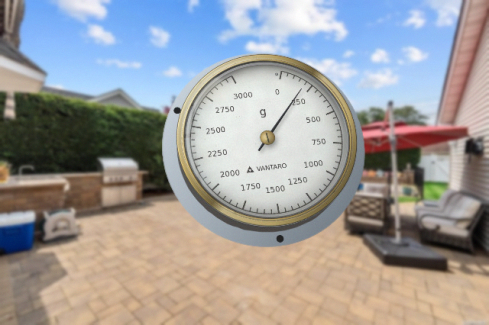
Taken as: 200 g
